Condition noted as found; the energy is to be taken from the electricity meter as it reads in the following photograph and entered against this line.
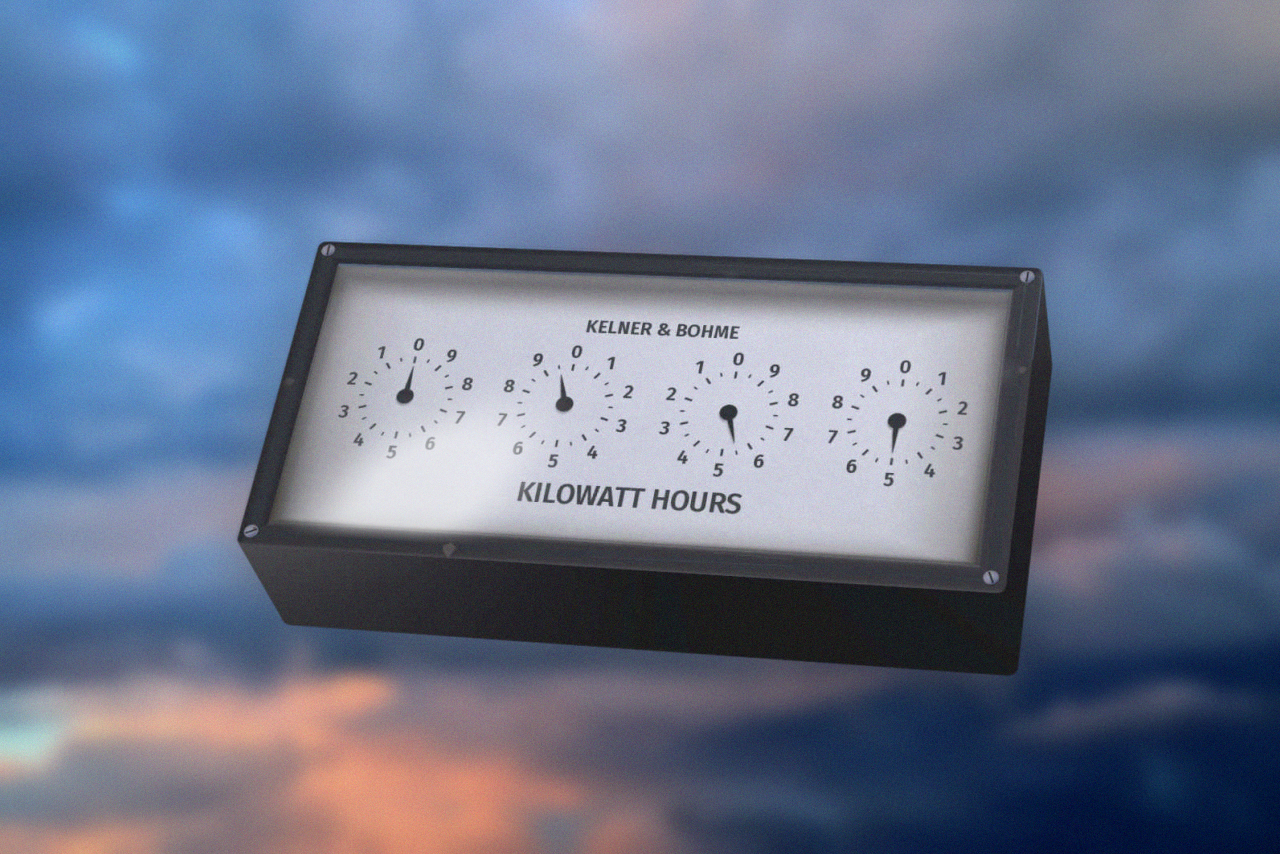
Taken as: 9955 kWh
